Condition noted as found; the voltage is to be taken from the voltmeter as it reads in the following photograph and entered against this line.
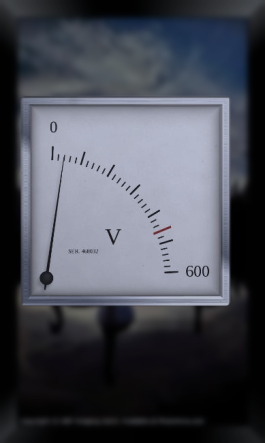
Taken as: 40 V
